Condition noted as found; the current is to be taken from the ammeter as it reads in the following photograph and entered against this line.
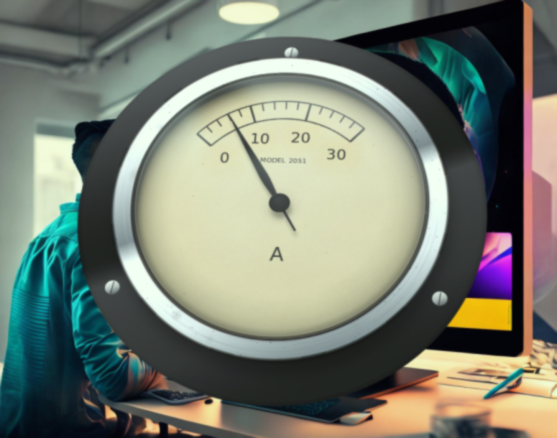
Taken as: 6 A
